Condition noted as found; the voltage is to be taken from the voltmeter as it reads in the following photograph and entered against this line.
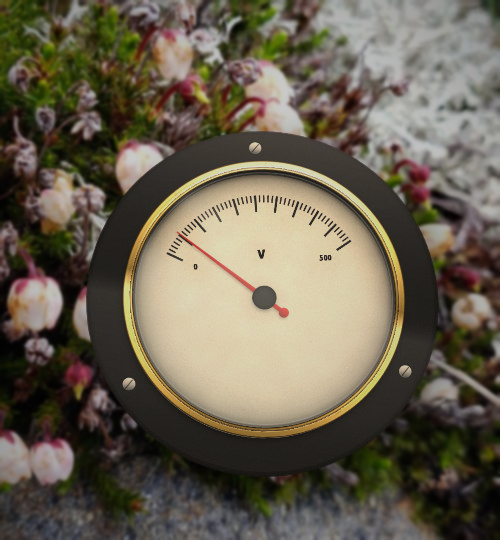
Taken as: 50 V
